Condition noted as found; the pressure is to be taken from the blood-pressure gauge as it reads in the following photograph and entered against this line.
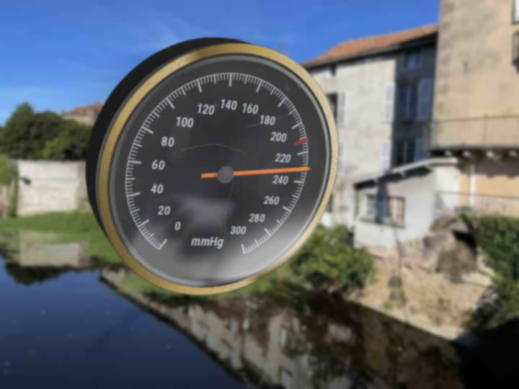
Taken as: 230 mmHg
